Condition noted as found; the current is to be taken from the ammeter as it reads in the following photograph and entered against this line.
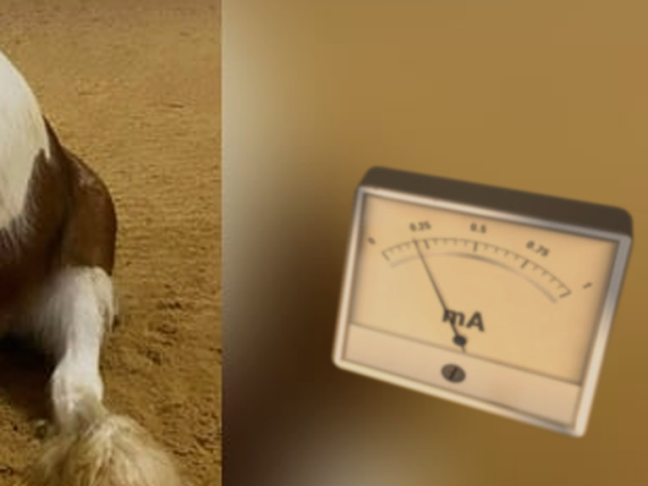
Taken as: 0.2 mA
